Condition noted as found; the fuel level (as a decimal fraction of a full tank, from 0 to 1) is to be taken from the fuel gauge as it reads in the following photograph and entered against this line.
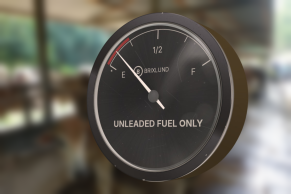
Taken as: 0.125
